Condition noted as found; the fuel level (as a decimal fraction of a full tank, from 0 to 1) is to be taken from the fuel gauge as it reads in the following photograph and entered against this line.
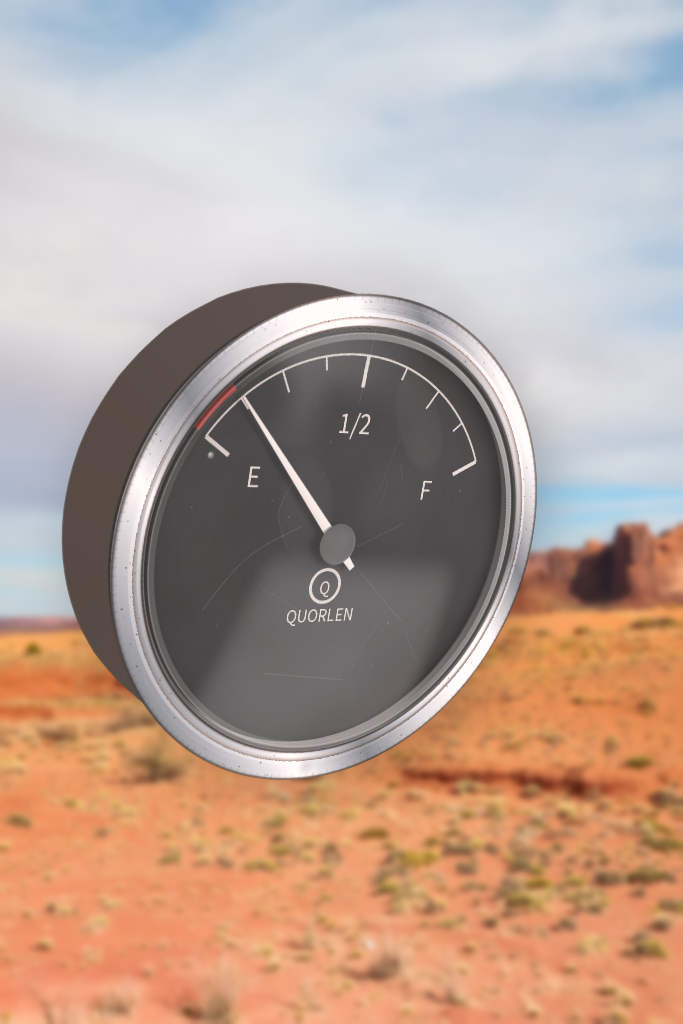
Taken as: 0.125
